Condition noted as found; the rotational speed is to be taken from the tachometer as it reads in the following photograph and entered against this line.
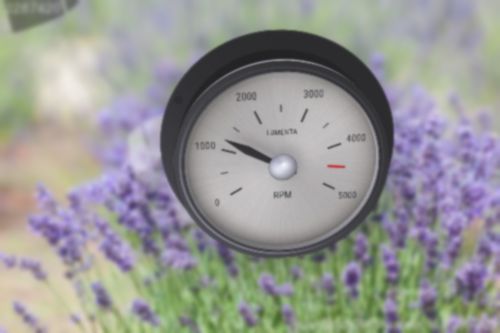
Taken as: 1250 rpm
